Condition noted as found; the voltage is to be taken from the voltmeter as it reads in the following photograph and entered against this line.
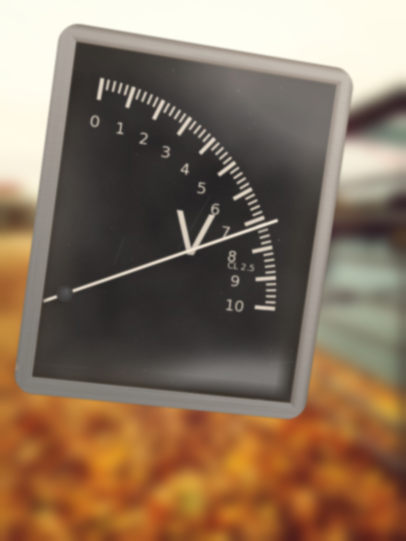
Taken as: 7.2 V
